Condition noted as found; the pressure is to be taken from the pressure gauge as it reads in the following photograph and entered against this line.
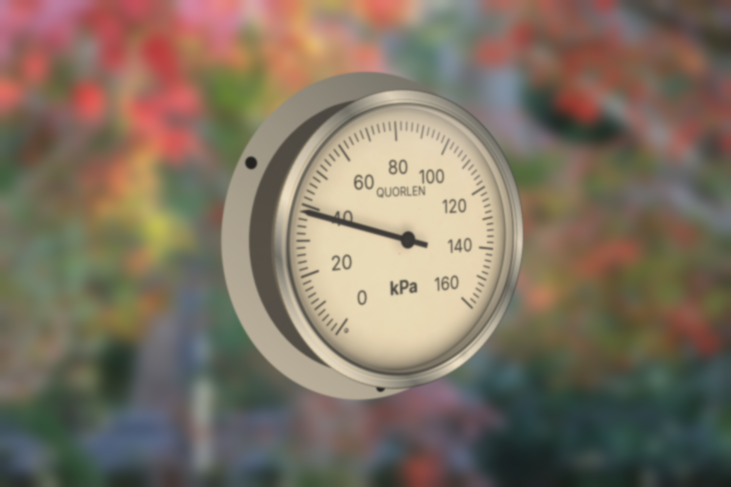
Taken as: 38 kPa
